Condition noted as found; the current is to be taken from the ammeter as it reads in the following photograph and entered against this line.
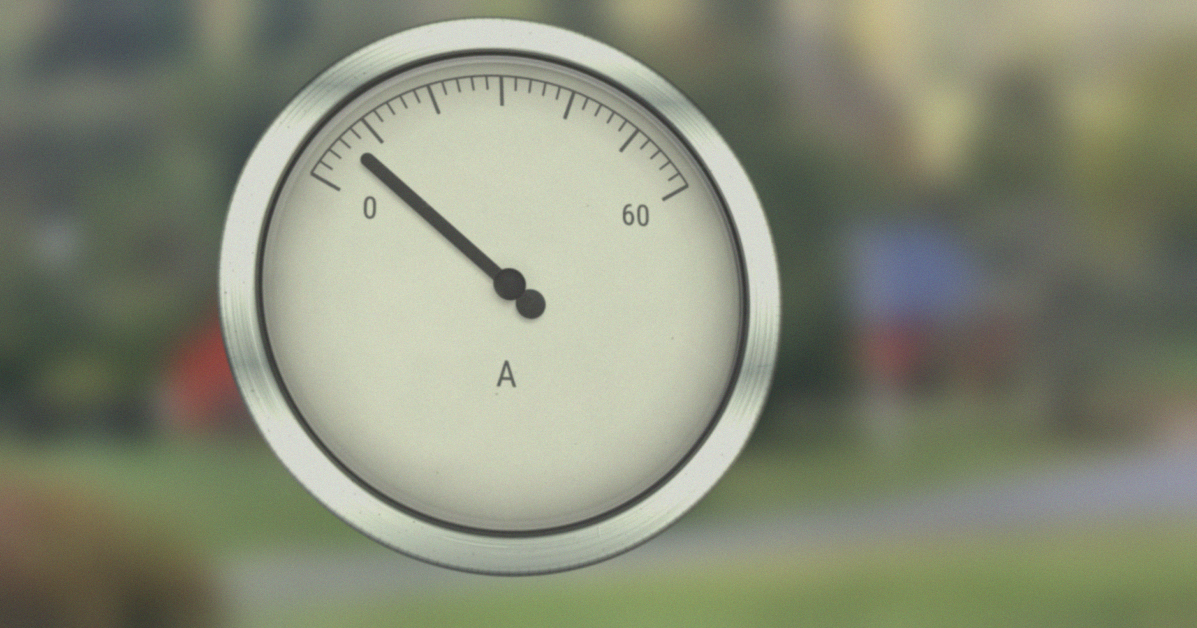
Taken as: 6 A
